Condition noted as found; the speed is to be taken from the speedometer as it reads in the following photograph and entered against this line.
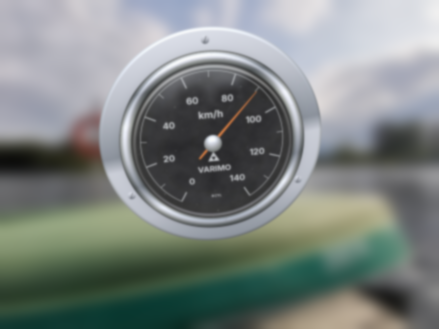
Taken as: 90 km/h
